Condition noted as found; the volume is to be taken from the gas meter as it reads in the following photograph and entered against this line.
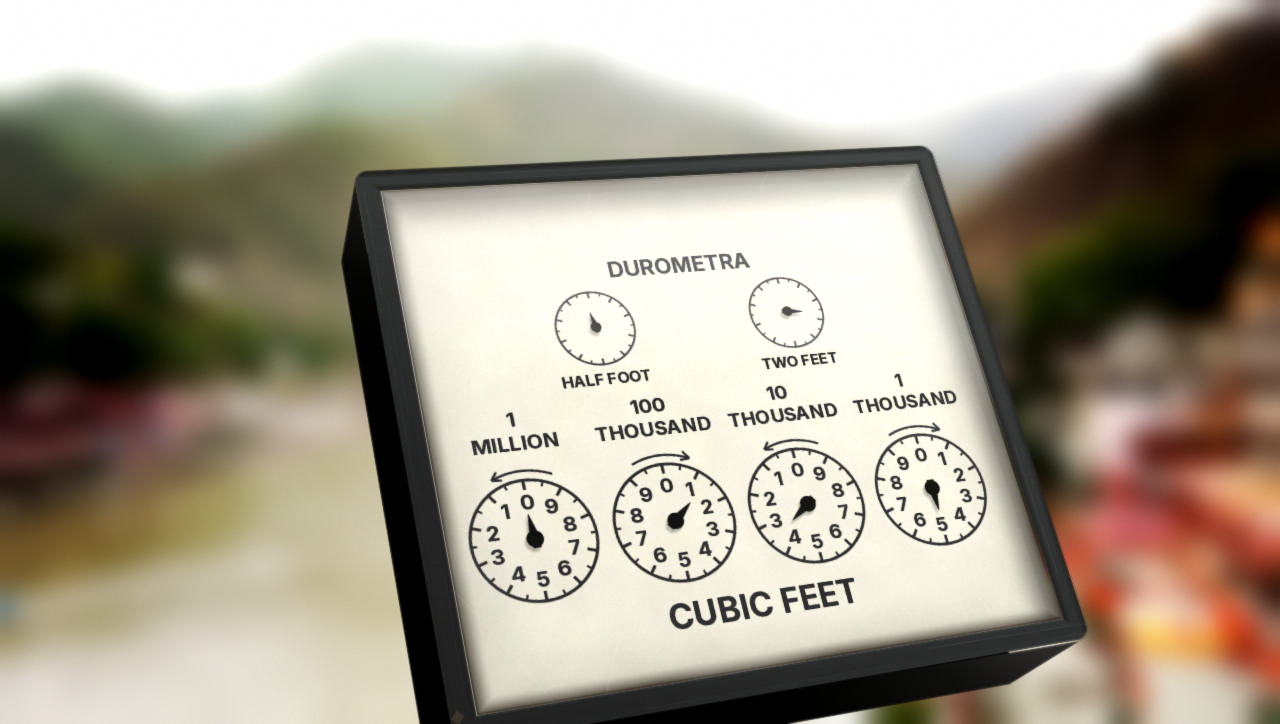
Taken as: 13500 ft³
